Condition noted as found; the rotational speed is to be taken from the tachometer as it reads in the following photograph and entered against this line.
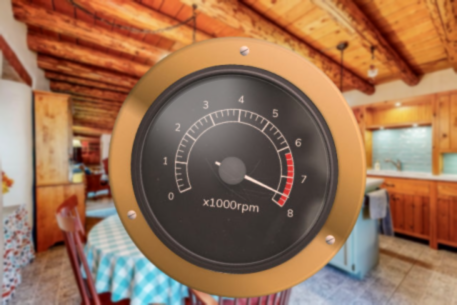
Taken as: 7600 rpm
